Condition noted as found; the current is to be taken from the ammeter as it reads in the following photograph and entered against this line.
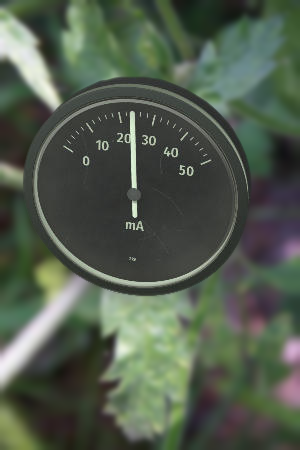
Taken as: 24 mA
